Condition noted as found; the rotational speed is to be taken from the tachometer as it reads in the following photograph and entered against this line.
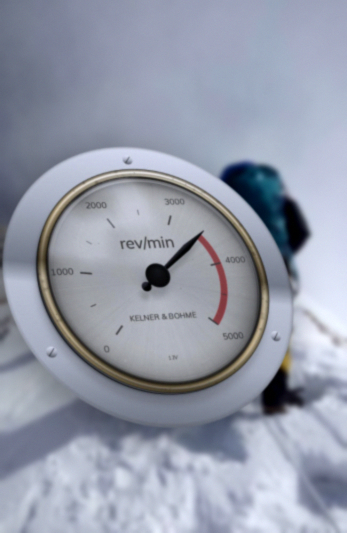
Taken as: 3500 rpm
